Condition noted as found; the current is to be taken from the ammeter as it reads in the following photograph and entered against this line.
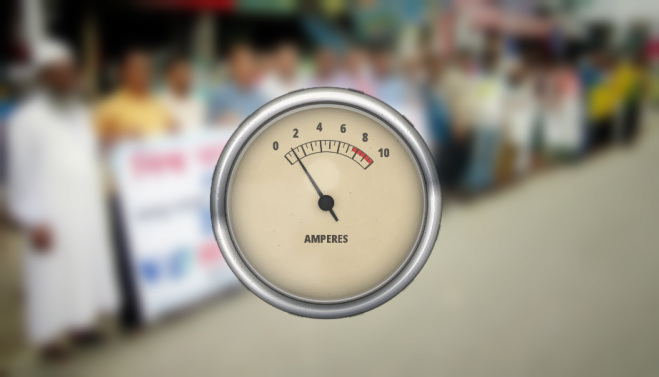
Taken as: 1 A
